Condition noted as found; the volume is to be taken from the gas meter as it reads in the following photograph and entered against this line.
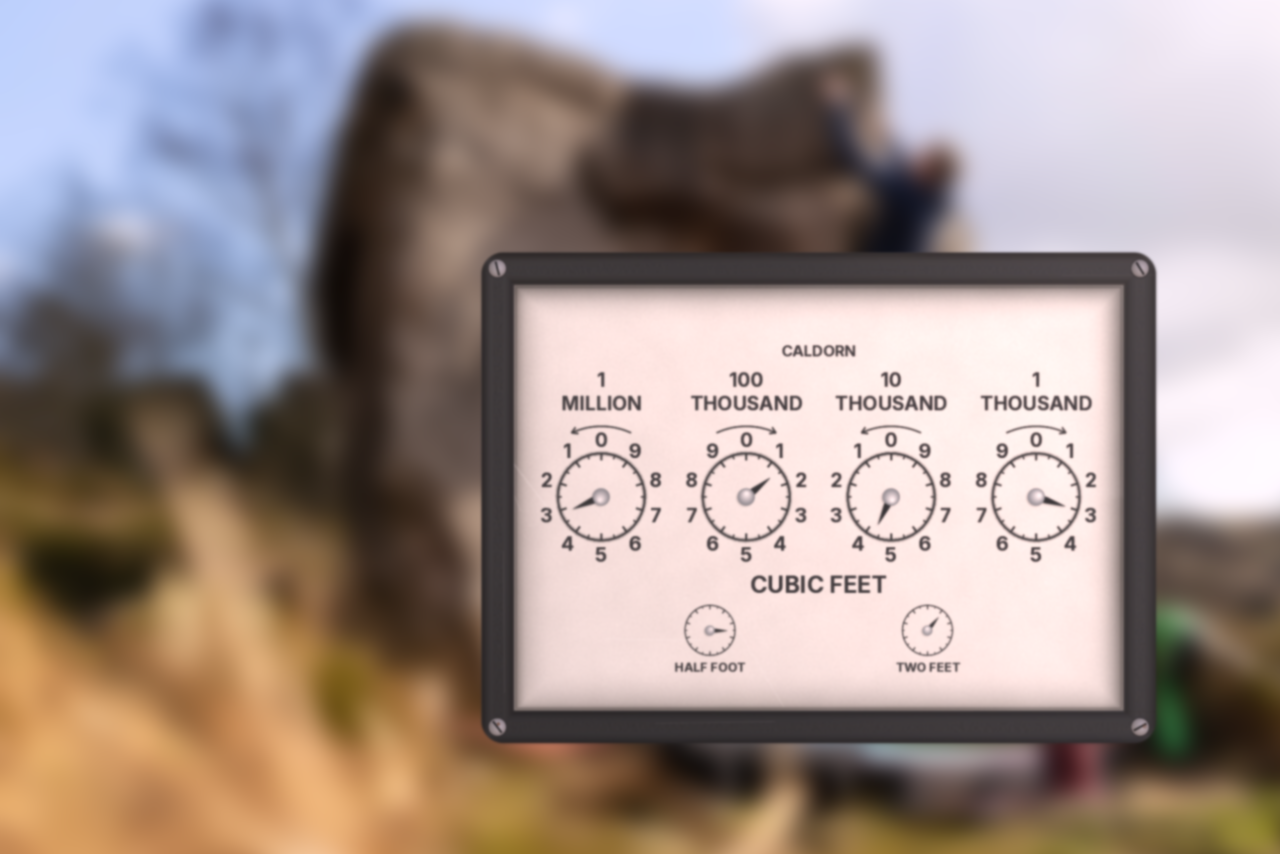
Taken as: 314300 ft³
